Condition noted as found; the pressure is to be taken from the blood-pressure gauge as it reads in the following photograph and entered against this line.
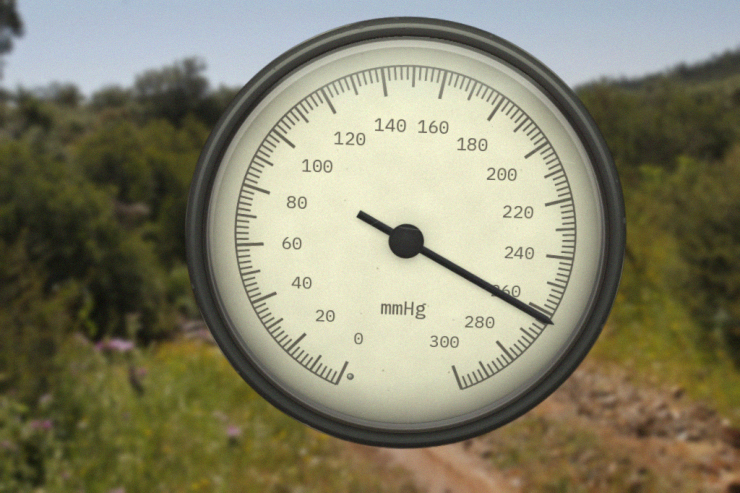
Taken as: 262 mmHg
